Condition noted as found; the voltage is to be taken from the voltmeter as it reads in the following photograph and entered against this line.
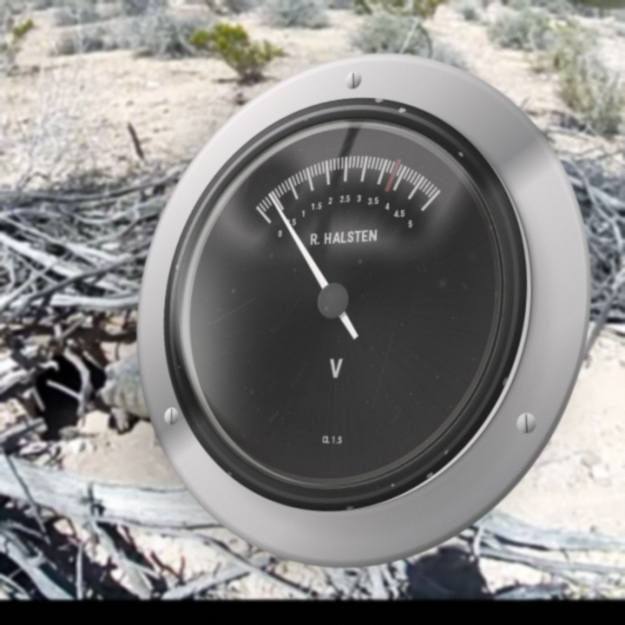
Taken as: 0.5 V
